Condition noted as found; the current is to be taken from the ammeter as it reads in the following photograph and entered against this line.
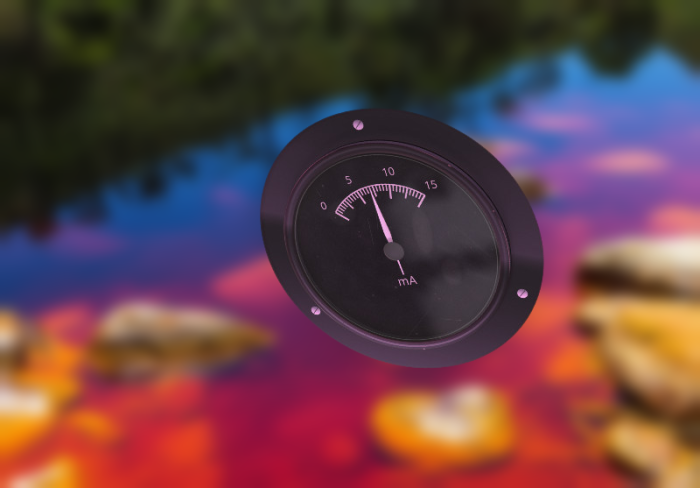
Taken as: 7.5 mA
